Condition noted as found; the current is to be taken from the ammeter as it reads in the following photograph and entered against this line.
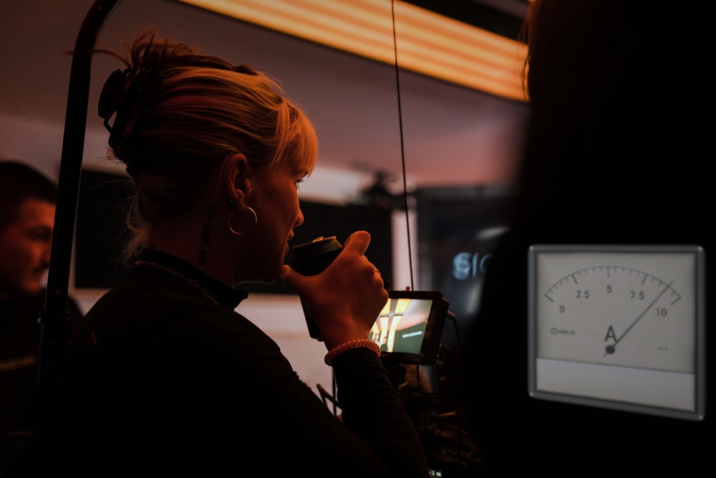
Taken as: 9 A
